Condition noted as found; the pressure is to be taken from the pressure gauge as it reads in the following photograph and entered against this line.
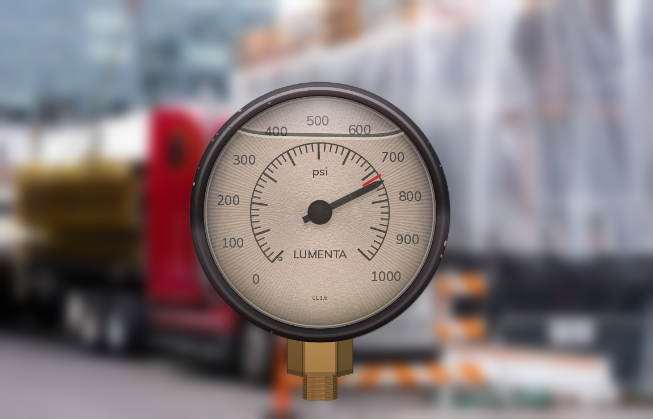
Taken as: 740 psi
